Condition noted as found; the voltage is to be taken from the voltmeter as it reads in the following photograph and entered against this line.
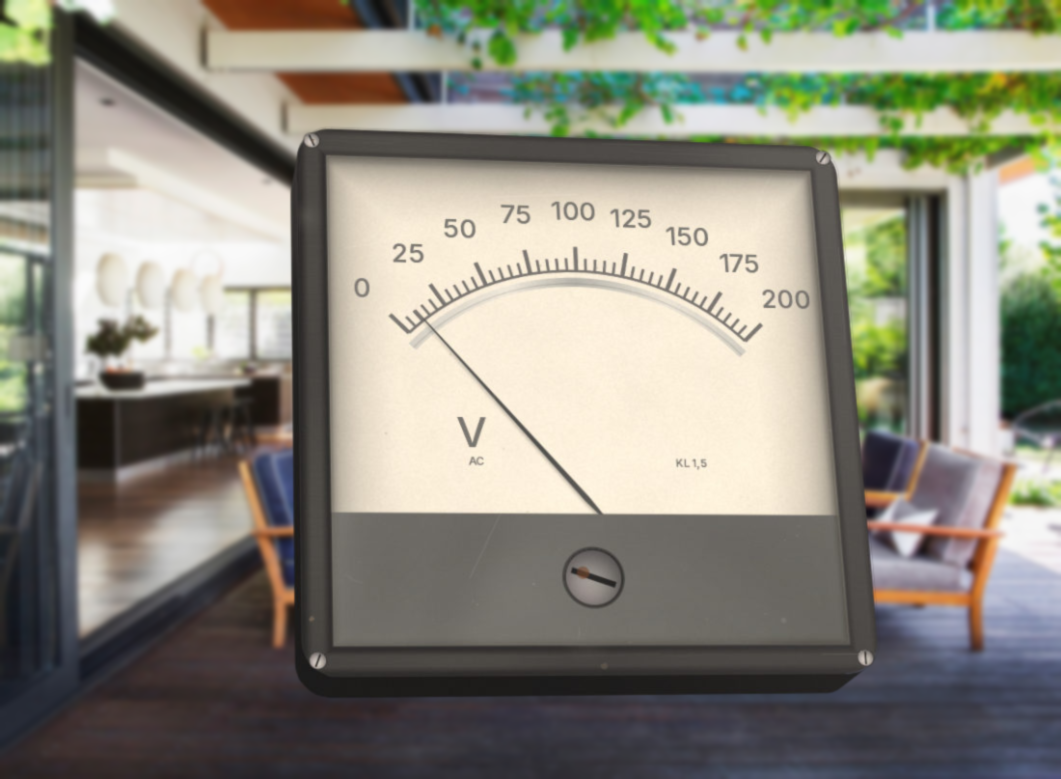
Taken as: 10 V
